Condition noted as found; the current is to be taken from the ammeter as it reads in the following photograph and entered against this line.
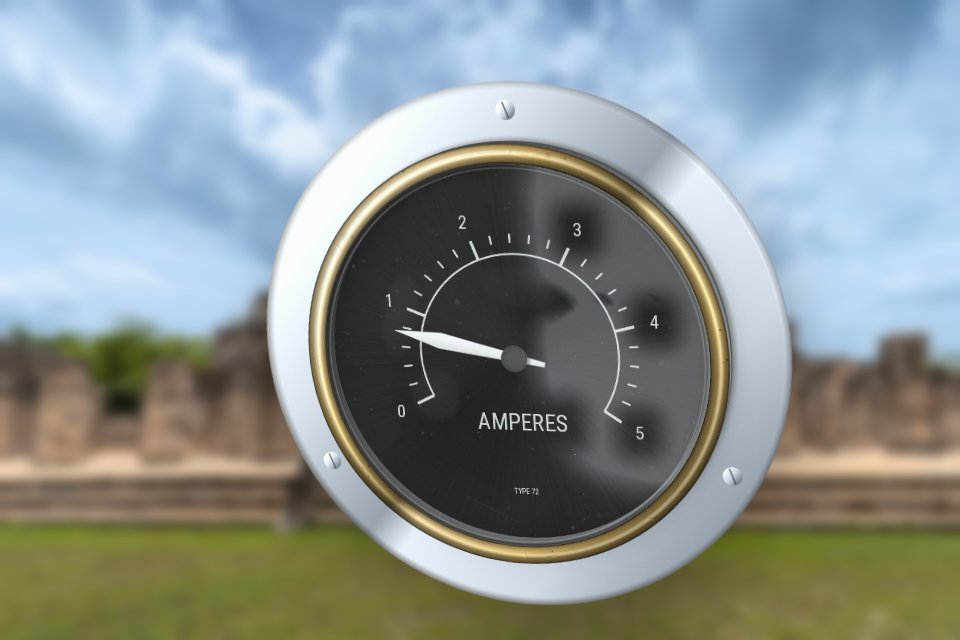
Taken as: 0.8 A
